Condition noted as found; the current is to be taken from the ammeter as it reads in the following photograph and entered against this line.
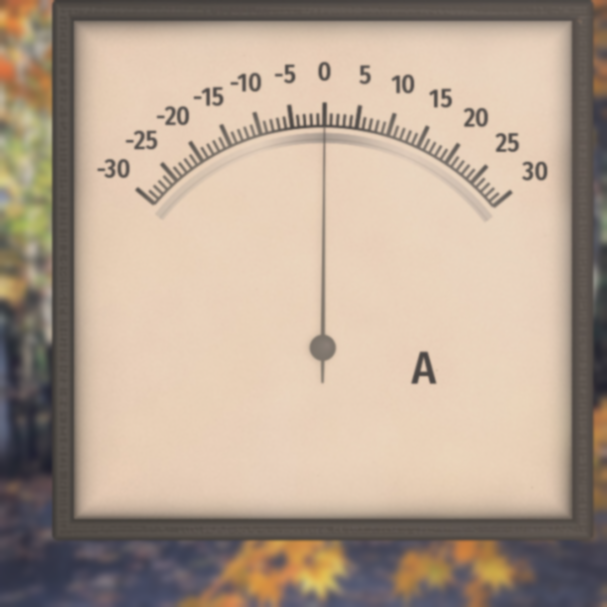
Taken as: 0 A
